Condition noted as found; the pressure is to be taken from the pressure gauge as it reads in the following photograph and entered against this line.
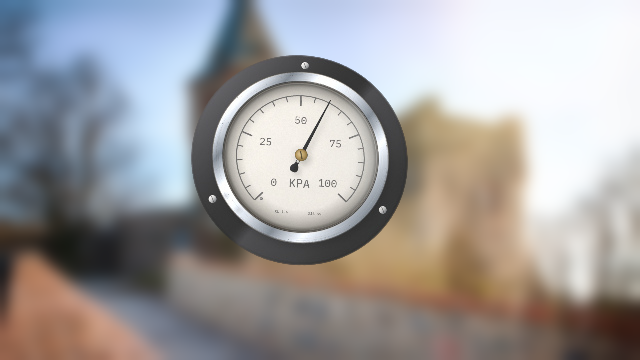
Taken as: 60 kPa
